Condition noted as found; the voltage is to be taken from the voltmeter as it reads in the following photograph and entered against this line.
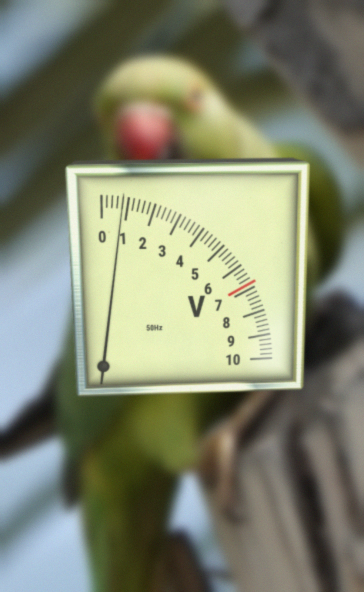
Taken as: 0.8 V
